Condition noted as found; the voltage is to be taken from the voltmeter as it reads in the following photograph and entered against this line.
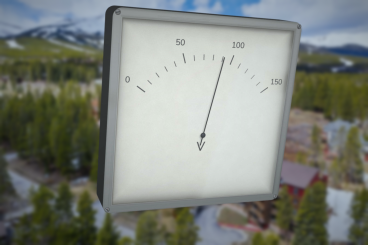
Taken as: 90 V
